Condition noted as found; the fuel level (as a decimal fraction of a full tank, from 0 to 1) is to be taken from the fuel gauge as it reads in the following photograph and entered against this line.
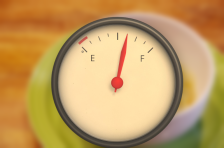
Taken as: 0.625
